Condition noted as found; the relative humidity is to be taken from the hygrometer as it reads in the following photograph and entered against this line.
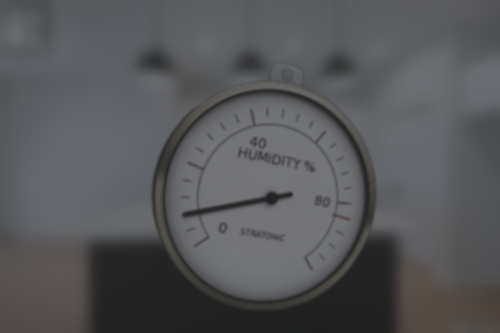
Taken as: 8 %
